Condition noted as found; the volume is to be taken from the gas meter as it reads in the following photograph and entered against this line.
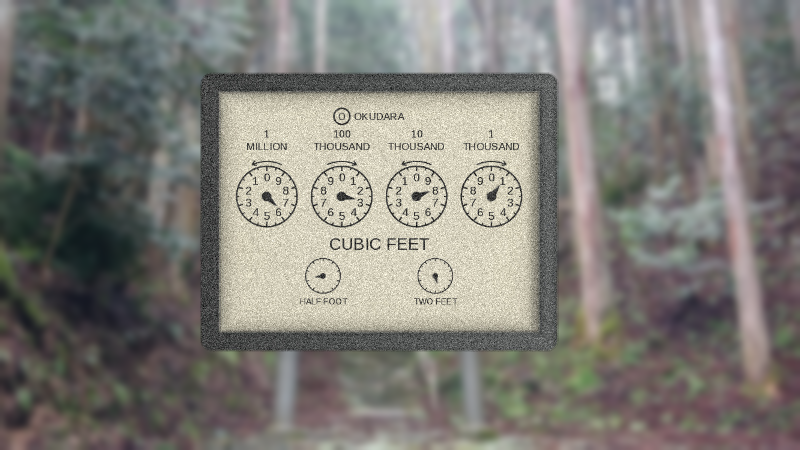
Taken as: 628100 ft³
